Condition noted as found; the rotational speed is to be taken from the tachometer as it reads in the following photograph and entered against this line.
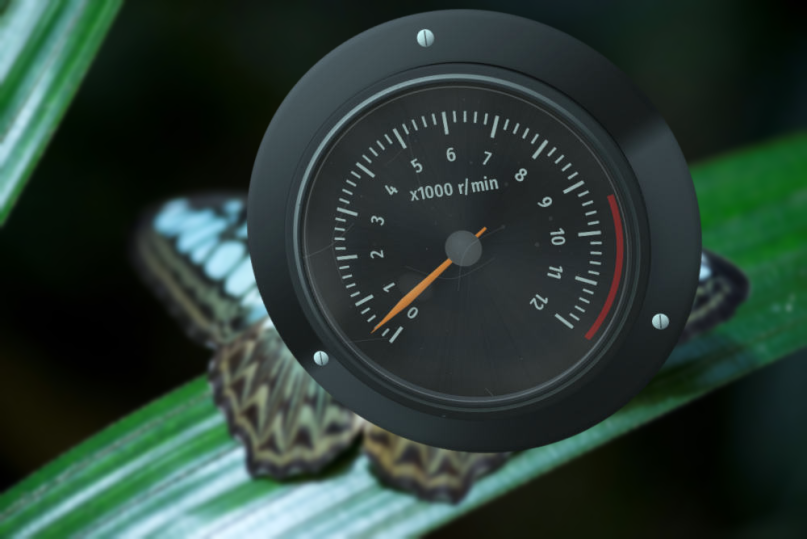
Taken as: 400 rpm
